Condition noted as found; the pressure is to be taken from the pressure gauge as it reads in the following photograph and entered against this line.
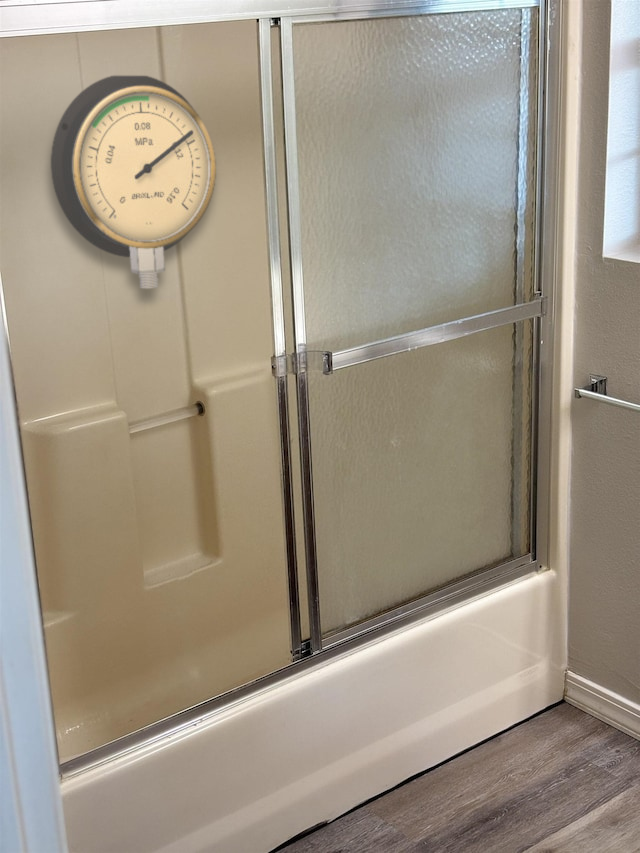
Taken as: 0.115 MPa
